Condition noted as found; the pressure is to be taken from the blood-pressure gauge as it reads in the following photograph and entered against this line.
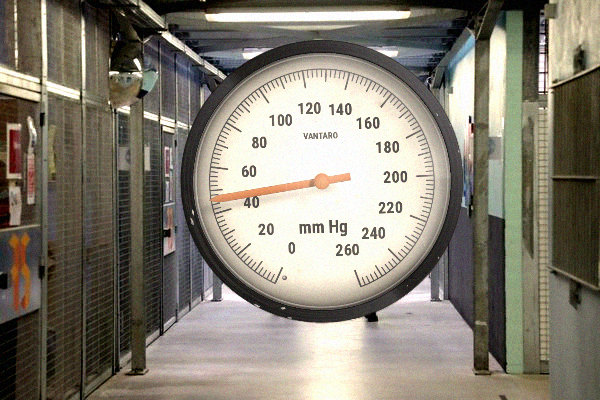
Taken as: 46 mmHg
